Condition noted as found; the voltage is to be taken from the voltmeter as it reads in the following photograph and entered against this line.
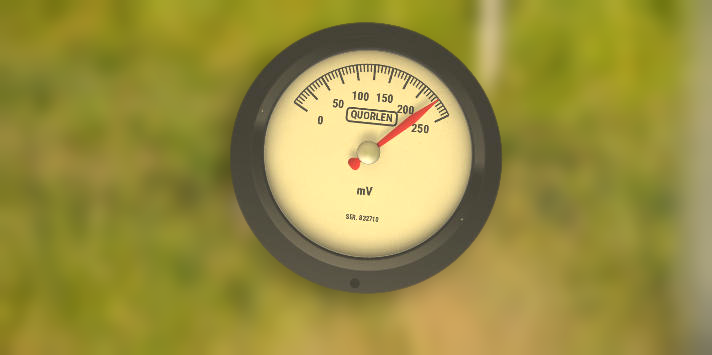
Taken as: 225 mV
